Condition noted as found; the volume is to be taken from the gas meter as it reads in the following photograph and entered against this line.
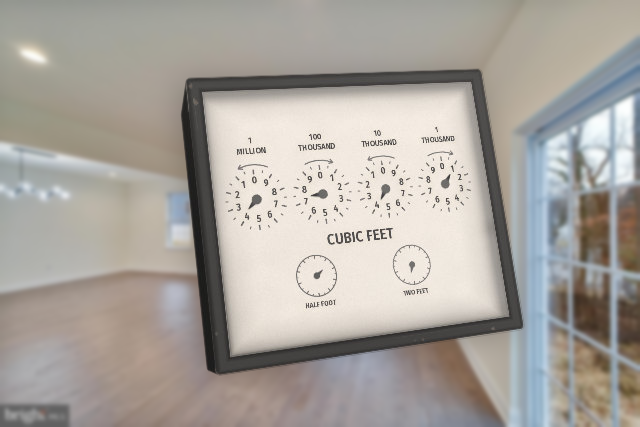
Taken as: 374100 ft³
